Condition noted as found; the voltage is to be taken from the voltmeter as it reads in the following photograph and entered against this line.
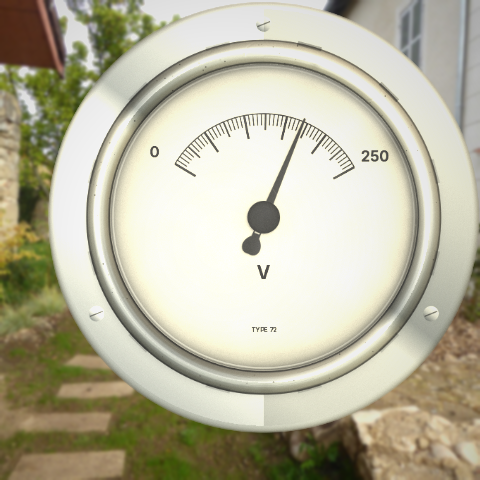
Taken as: 170 V
